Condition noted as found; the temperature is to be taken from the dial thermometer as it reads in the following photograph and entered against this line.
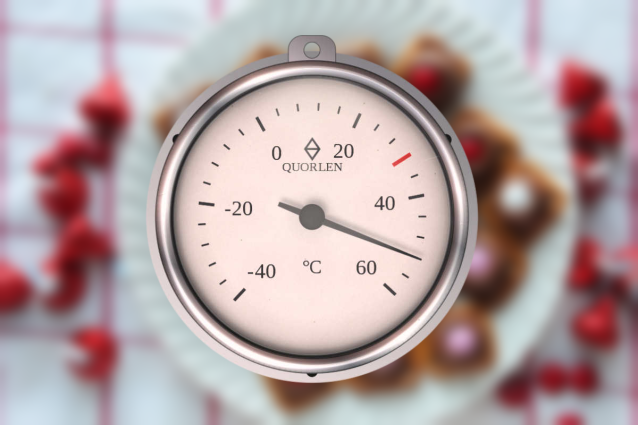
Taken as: 52 °C
